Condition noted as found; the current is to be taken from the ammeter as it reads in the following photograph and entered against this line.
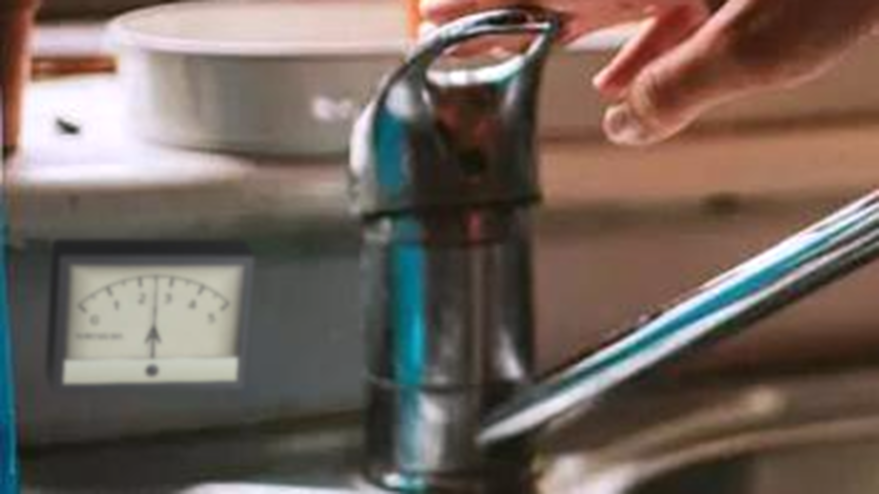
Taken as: 2.5 A
